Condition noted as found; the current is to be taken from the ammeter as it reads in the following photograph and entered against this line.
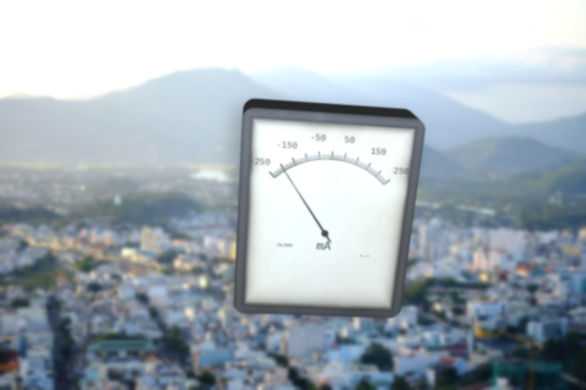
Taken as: -200 mA
